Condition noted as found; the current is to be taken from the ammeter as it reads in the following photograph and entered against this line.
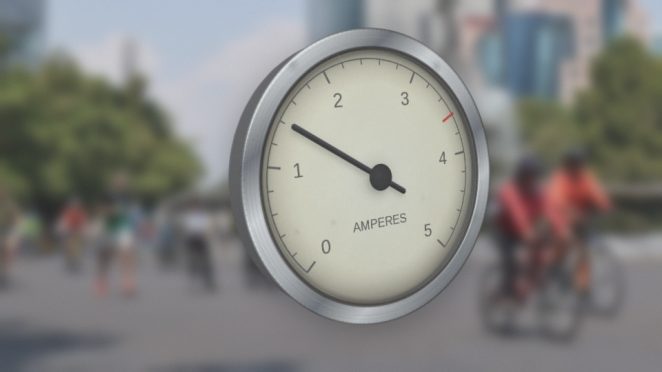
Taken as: 1.4 A
